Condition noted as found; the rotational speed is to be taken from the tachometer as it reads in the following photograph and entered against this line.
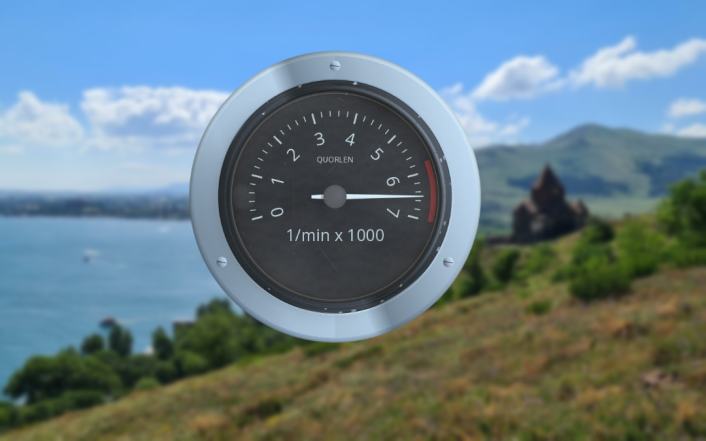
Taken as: 6500 rpm
